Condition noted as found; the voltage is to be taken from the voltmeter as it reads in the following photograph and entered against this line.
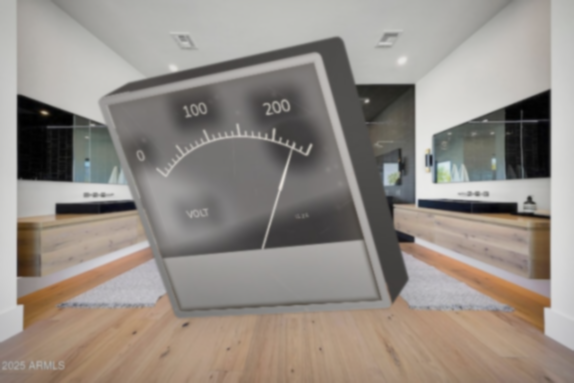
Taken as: 230 V
